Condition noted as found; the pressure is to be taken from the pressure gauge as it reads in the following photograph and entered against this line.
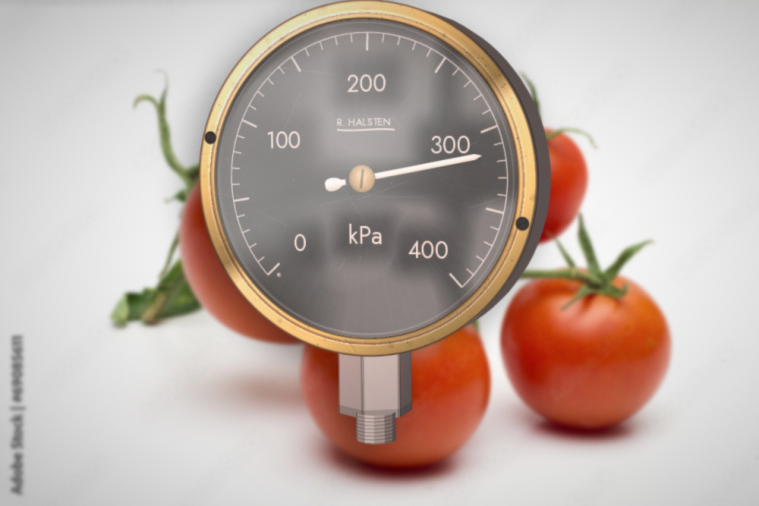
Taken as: 315 kPa
